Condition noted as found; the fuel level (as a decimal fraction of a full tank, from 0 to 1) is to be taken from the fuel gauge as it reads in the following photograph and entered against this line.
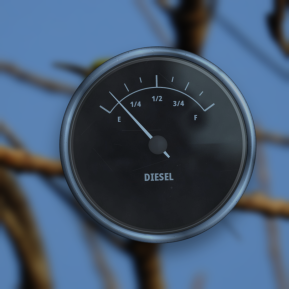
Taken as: 0.125
